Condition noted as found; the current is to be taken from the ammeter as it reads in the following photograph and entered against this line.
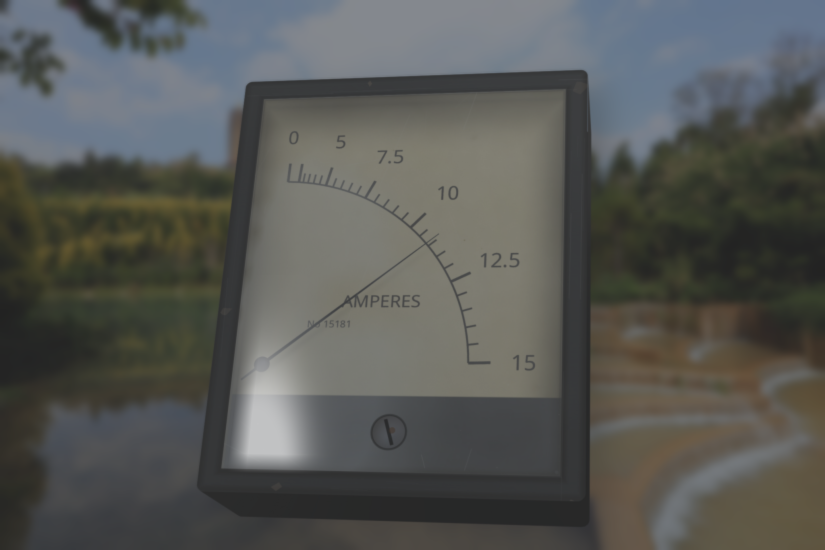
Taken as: 11 A
